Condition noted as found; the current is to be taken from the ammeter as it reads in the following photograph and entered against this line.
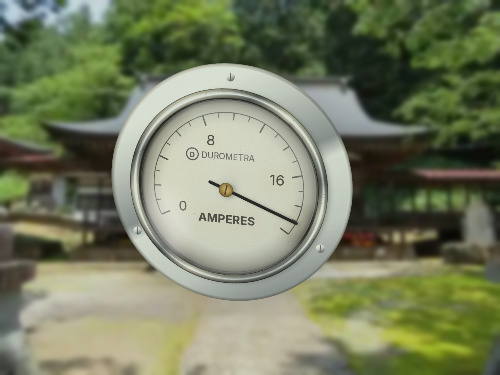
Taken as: 19 A
